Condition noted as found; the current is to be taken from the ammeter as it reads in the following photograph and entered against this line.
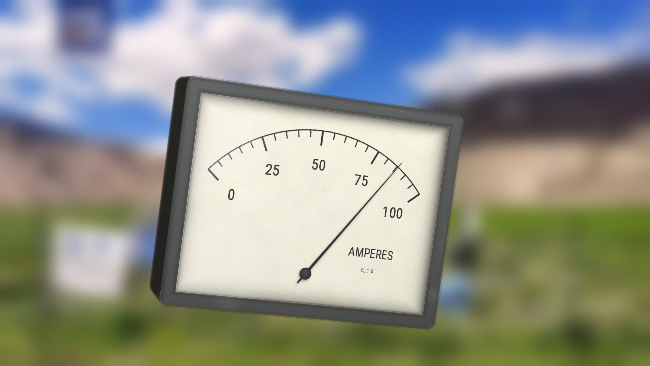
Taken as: 85 A
